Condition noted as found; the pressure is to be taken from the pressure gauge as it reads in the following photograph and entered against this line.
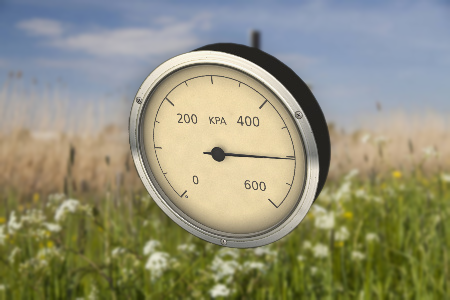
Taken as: 500 kPa
